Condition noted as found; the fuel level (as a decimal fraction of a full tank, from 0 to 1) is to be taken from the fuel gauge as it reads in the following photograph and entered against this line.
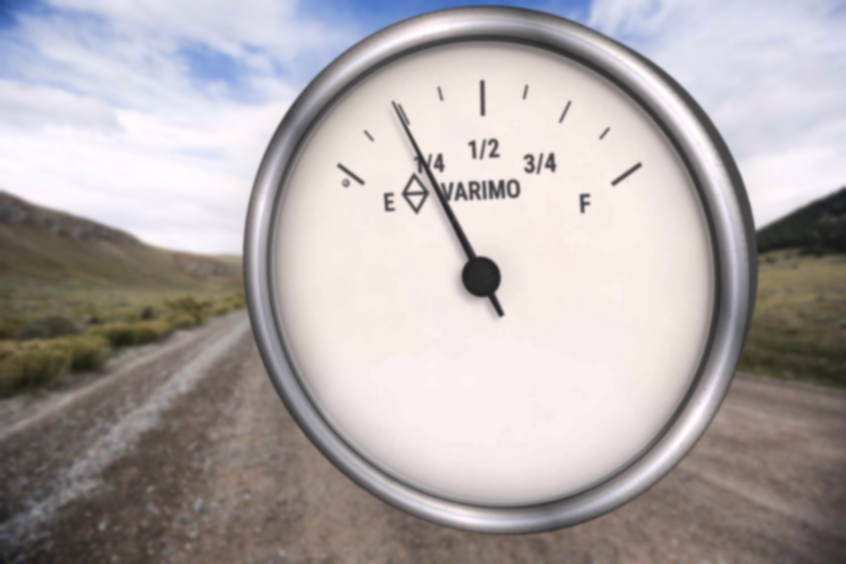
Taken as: 0.25
